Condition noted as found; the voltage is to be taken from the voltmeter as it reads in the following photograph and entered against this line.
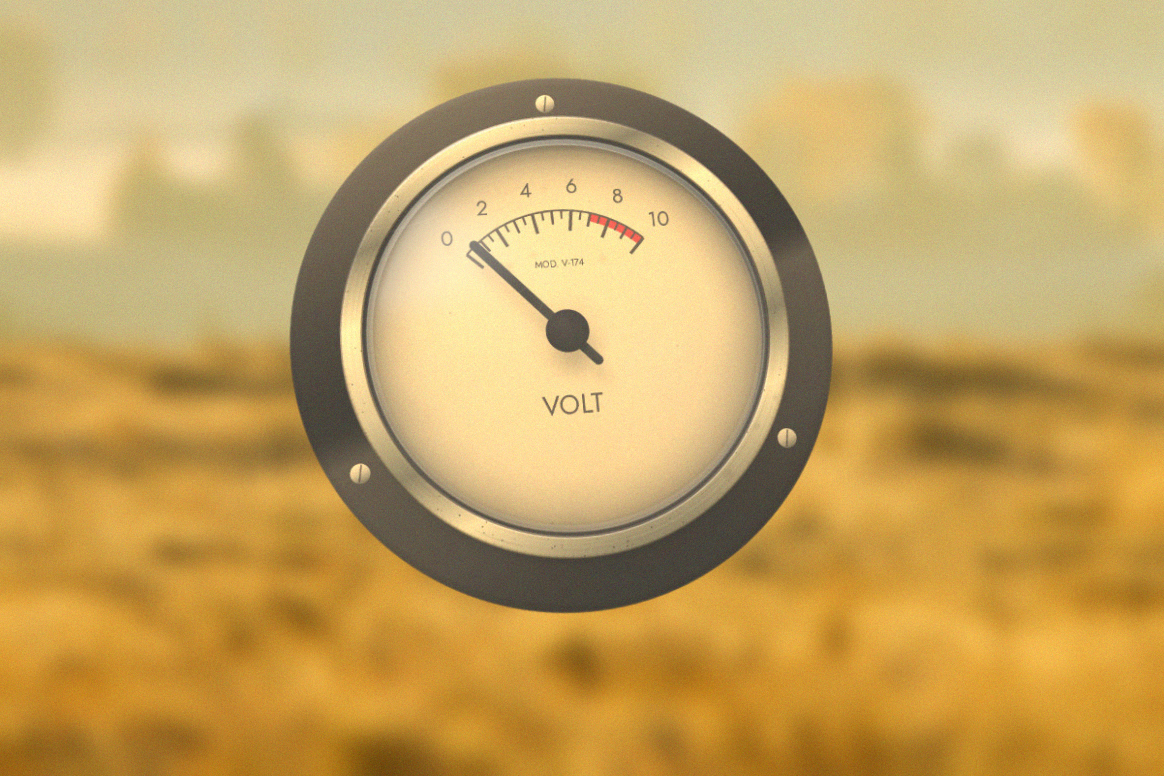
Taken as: 0.5 V
